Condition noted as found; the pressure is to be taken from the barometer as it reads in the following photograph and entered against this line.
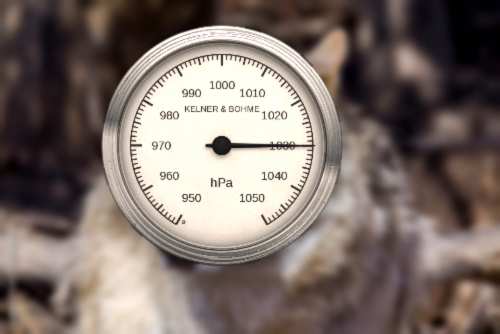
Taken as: 1030 hPa
